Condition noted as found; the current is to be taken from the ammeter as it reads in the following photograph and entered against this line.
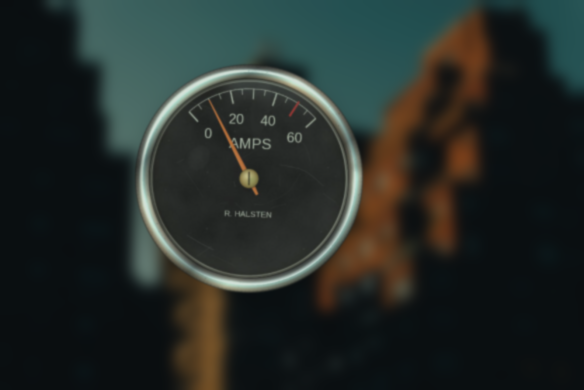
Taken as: 10 A
